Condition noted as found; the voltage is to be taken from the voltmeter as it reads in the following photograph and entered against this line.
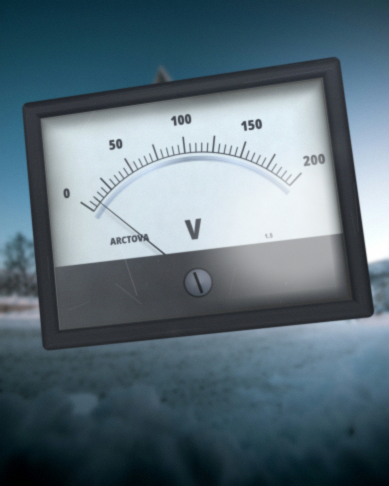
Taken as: 10 V
